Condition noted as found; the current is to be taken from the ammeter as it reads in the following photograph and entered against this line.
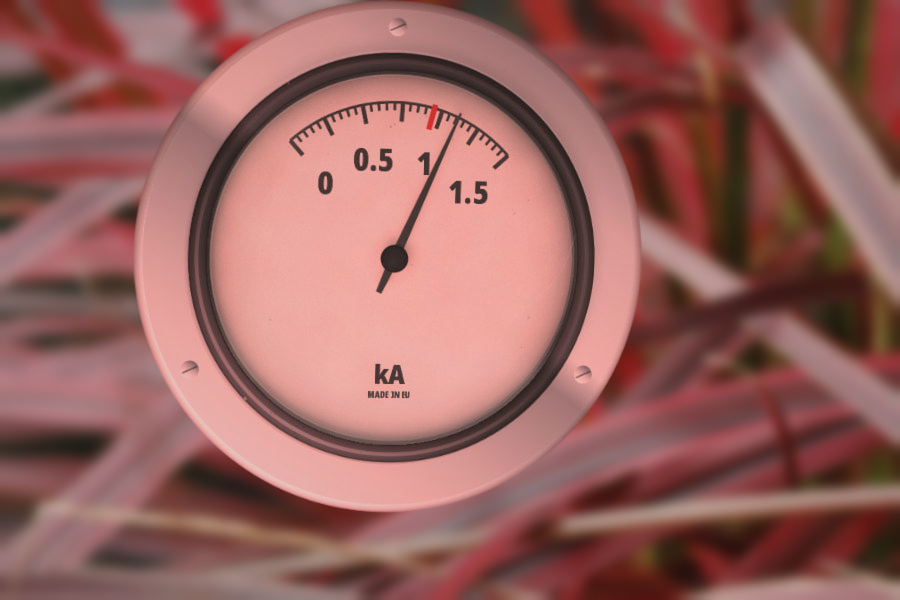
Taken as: 1.1 kA
